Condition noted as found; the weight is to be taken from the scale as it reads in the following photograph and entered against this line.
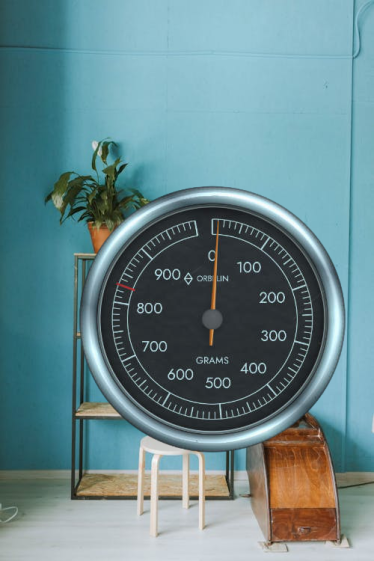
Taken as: 10 g
